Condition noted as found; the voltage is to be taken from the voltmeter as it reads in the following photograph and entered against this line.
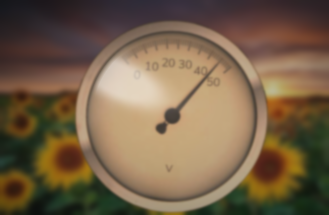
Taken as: 45 V
